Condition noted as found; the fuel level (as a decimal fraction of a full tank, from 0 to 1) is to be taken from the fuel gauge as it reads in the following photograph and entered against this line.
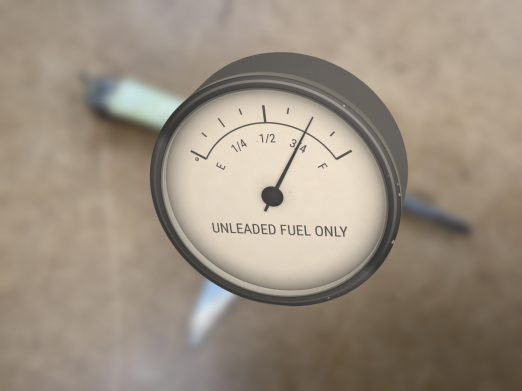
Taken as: 0.75
